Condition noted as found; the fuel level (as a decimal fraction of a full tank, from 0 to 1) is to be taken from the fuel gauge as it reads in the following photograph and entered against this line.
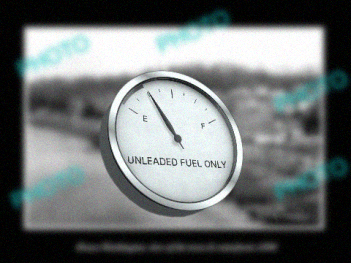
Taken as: 0.25
